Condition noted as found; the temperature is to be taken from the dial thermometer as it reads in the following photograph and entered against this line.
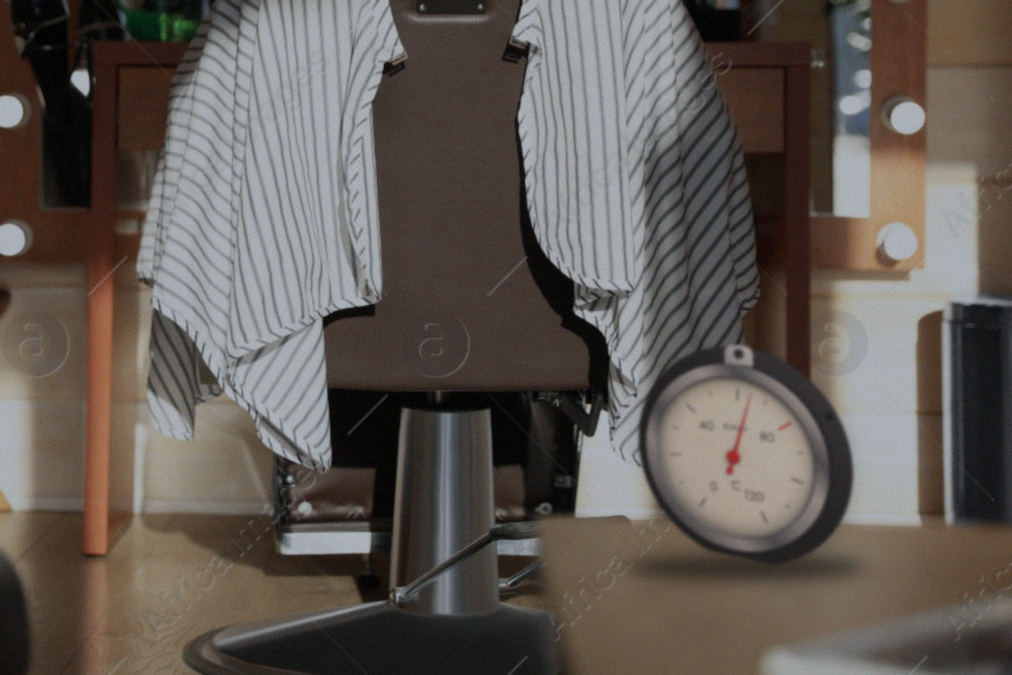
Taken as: 65 °C
